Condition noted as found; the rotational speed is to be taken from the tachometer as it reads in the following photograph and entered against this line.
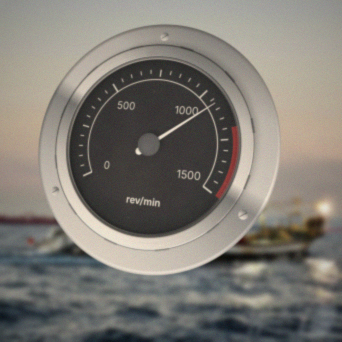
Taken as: 1075 rpm
